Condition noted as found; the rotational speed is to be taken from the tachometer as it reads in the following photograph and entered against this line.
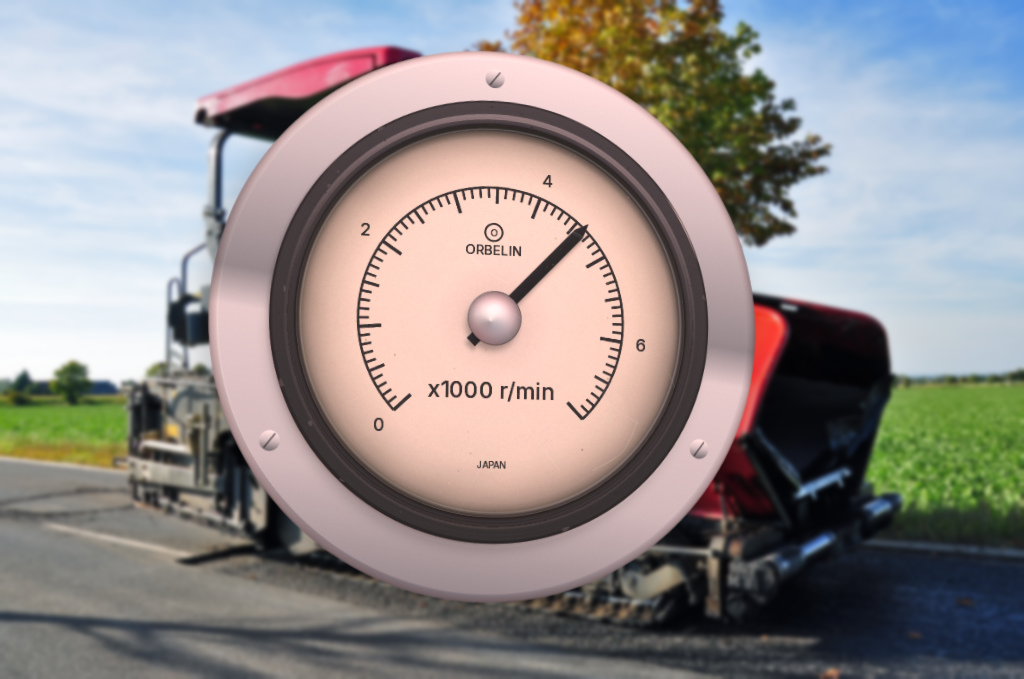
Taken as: 4600 rpm
